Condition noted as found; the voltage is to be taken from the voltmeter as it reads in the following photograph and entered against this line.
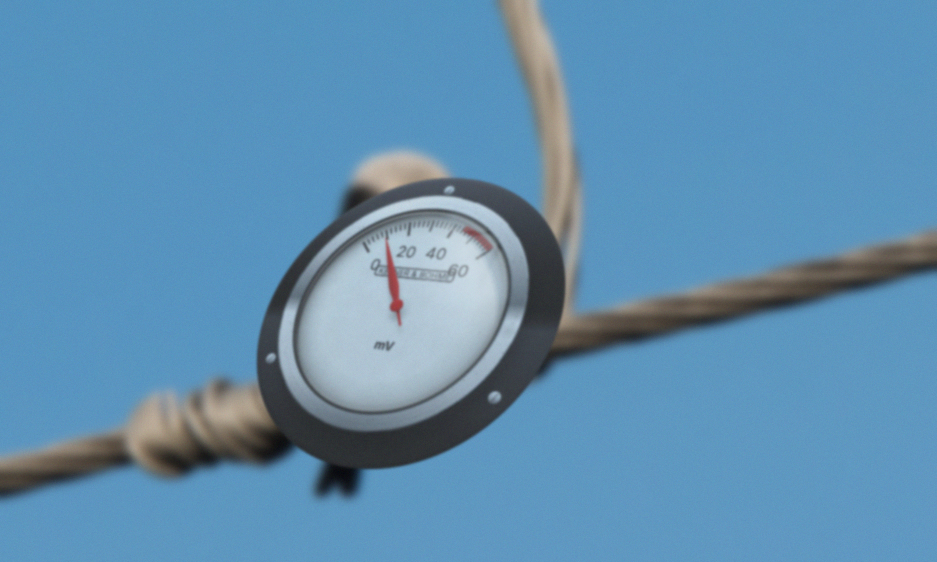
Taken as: 10 mV
